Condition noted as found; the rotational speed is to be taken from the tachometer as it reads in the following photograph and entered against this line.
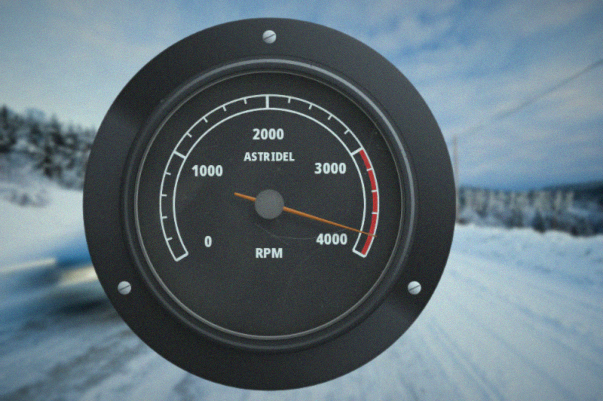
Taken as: 3800 rpm
